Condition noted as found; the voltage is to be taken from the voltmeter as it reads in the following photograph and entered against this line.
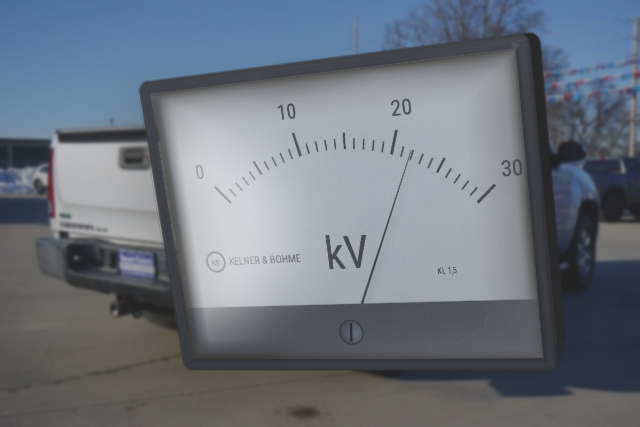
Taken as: 22 kV
